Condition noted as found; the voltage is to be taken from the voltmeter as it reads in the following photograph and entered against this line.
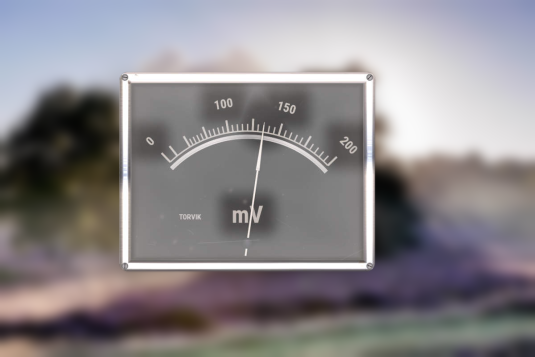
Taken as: 135 mV
